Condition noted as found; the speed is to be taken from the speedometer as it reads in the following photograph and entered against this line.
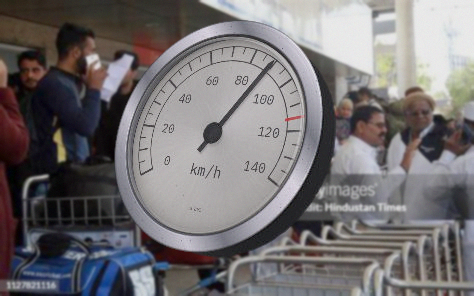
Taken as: 90 km/h
